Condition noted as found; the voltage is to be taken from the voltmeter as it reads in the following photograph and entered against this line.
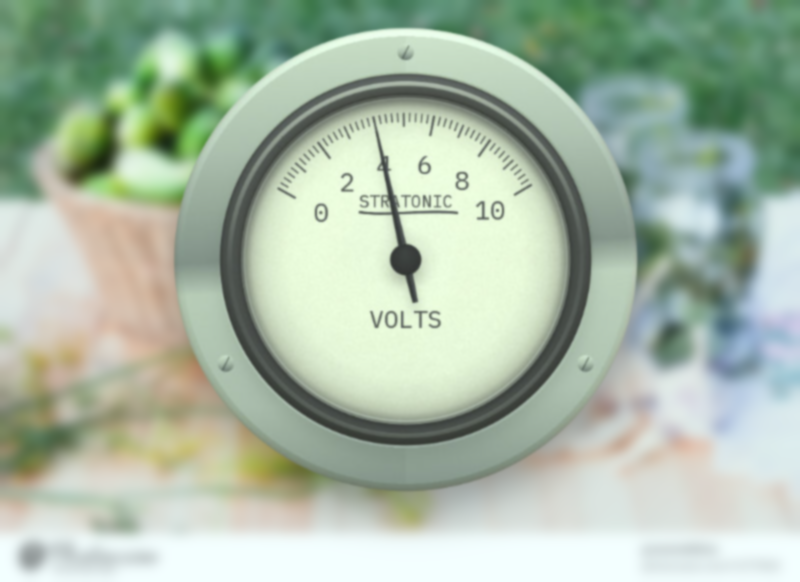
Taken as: 4 V
